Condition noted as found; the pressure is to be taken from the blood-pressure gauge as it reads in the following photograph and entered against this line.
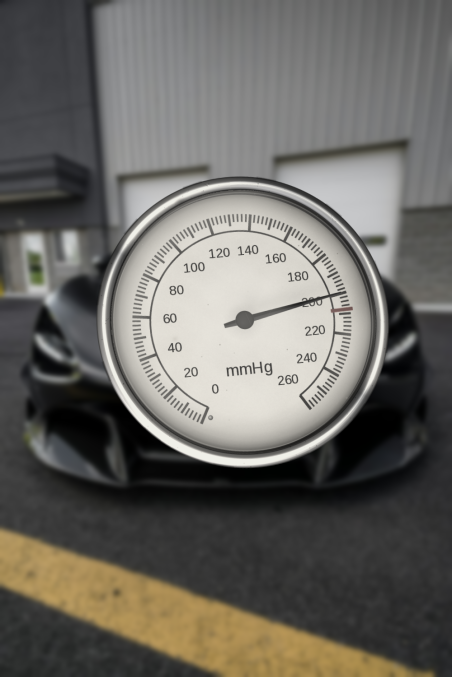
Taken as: 200 mmHg
